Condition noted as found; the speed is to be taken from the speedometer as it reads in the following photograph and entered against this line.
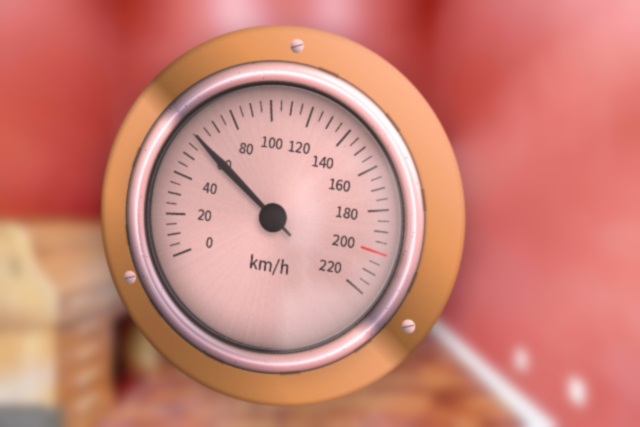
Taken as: 60 km/h
